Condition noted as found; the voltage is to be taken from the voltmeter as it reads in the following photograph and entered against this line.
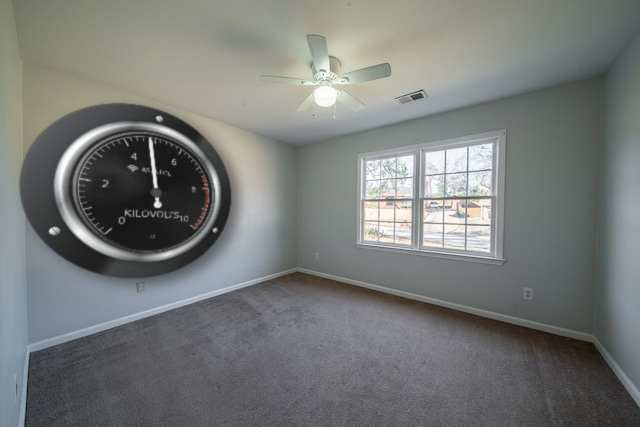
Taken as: 4.8 kV
